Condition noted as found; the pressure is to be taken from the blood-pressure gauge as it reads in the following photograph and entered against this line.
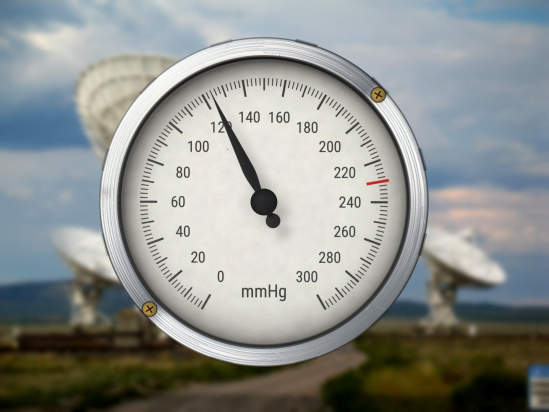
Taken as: 124 mmHg
